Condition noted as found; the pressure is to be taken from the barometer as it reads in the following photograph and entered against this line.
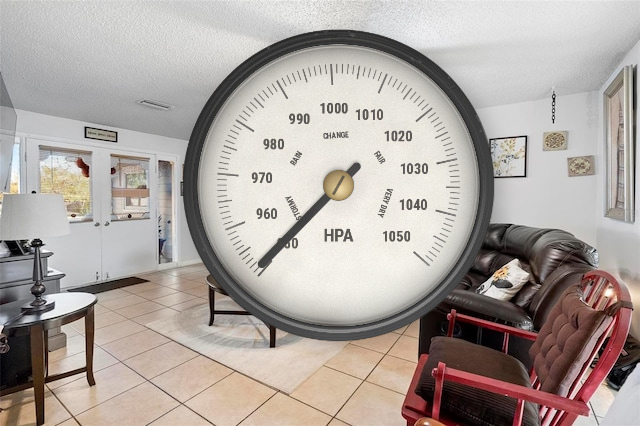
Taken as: 951 hPa
